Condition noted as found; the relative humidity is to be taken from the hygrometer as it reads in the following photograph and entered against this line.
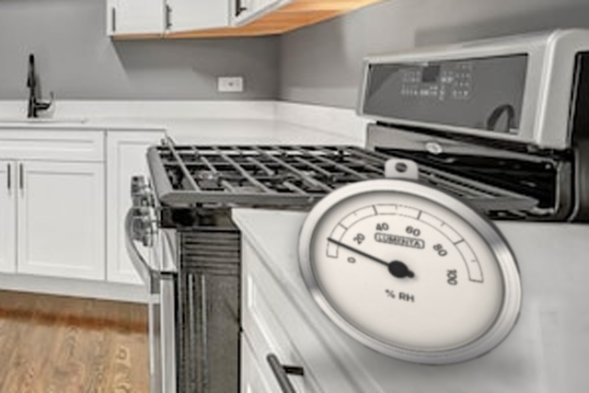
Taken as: 10 %
